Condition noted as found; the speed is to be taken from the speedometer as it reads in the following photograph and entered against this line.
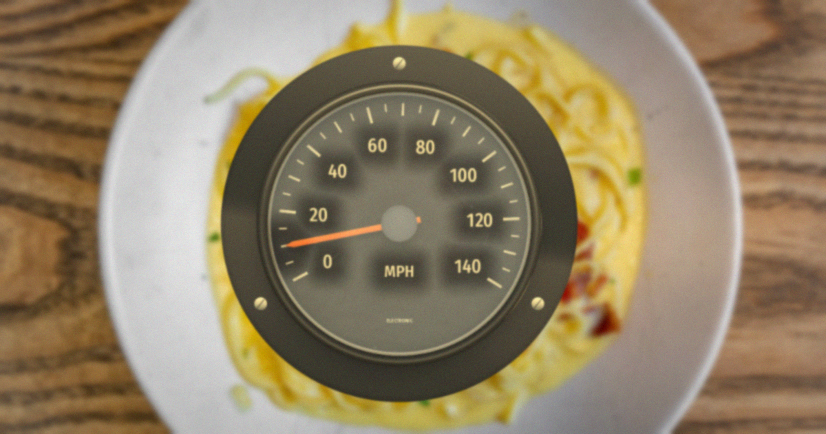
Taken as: 10 mph
